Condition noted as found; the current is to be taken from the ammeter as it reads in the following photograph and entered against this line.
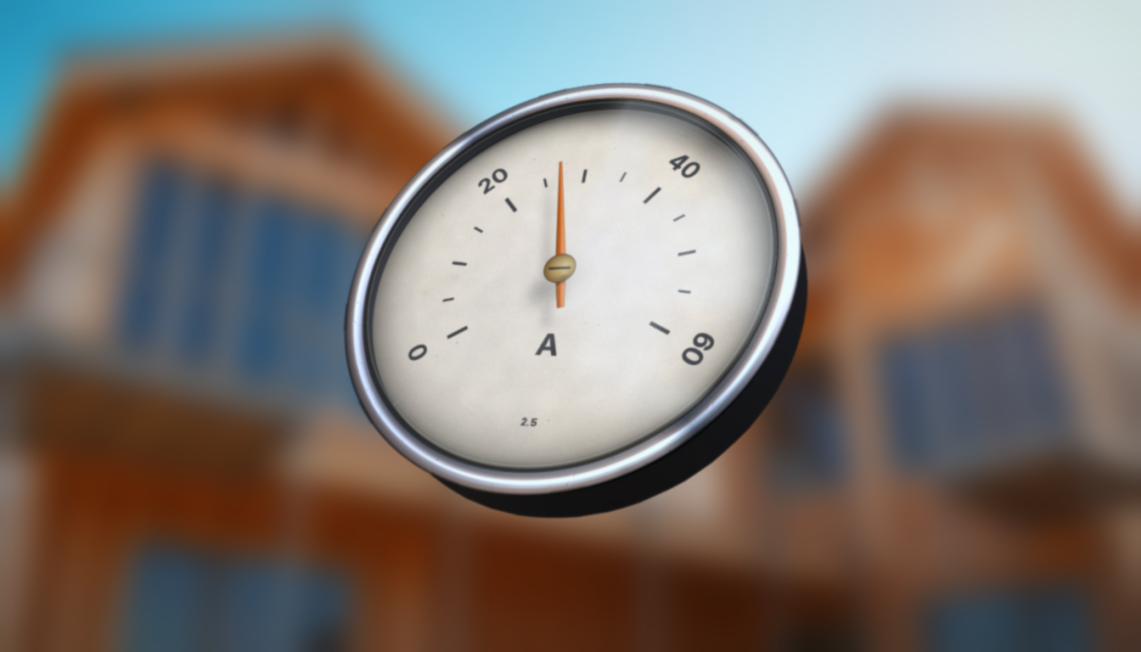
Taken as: 27.5 A
